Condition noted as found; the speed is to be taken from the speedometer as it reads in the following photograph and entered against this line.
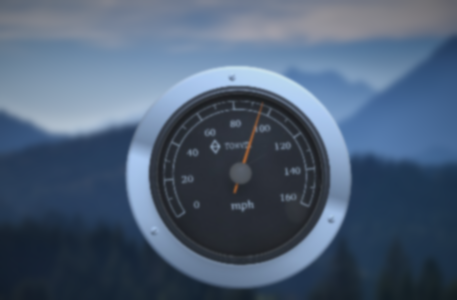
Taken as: 95 mph
